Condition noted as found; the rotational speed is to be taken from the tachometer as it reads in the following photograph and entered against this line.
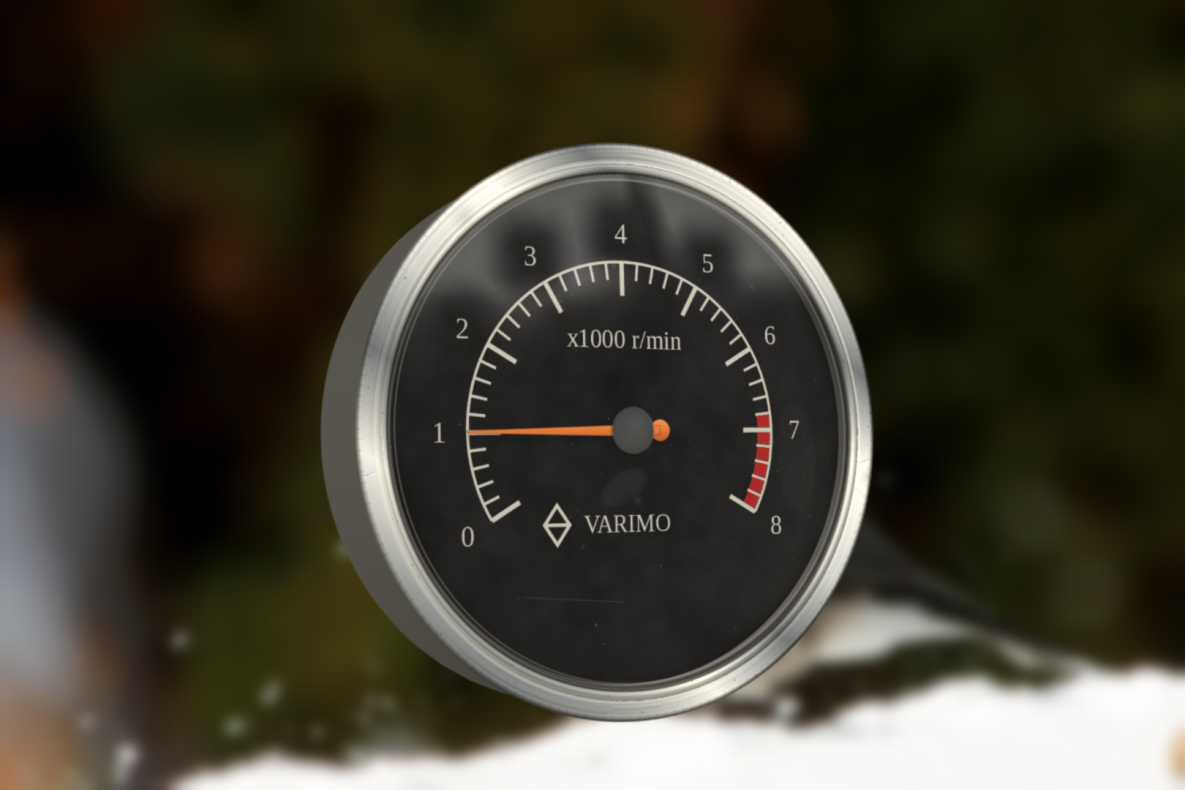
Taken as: 1000 rpm
